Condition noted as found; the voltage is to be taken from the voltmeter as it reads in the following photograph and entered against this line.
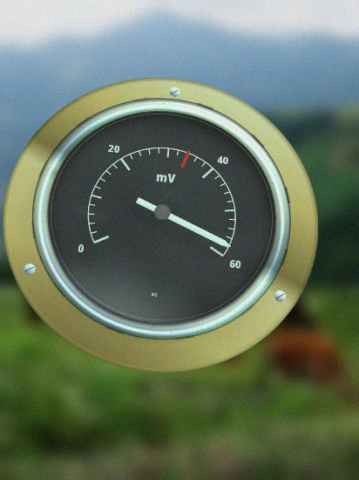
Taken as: 58 mV
